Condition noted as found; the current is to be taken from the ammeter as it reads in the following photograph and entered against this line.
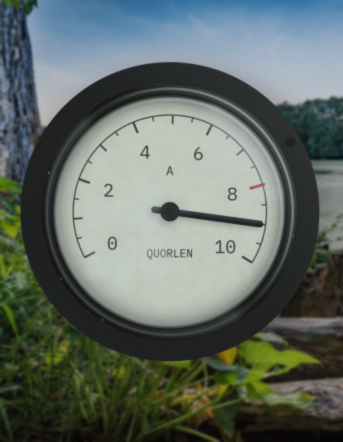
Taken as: 9 A
